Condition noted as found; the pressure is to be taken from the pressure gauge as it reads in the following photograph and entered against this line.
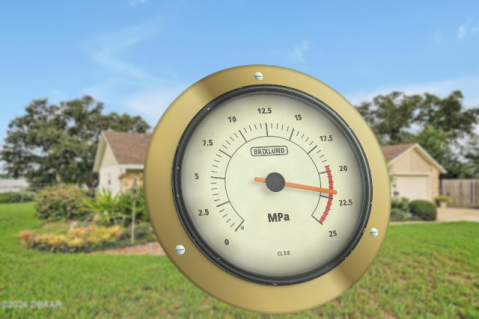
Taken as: 22 MPa
